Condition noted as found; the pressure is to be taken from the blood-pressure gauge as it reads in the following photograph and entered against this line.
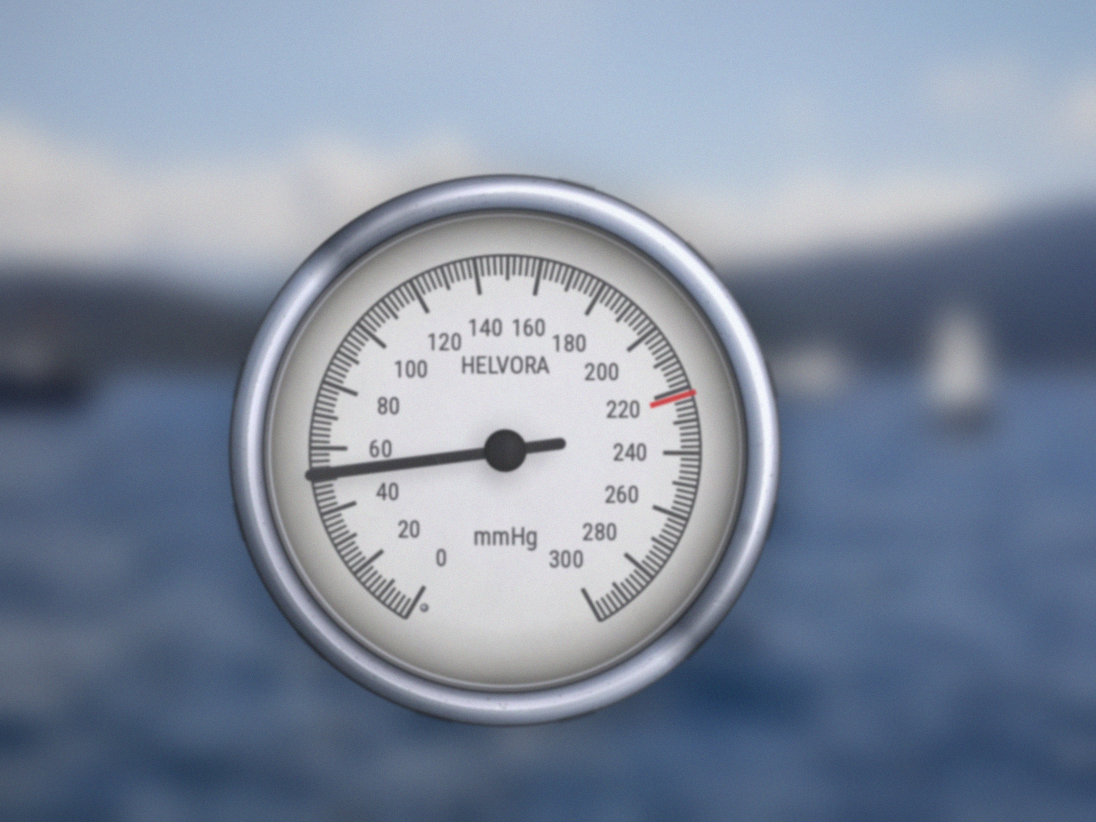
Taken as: 52 mmHg
